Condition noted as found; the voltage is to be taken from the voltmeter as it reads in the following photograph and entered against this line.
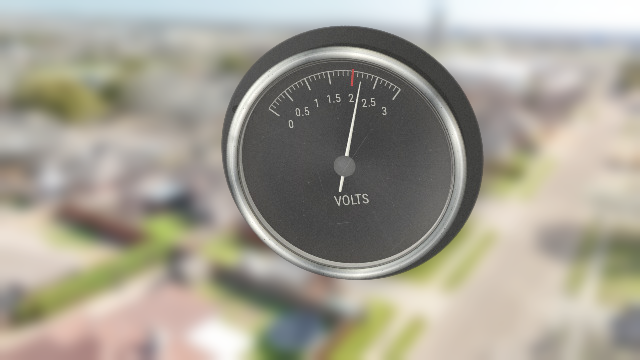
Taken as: 2.2 V
